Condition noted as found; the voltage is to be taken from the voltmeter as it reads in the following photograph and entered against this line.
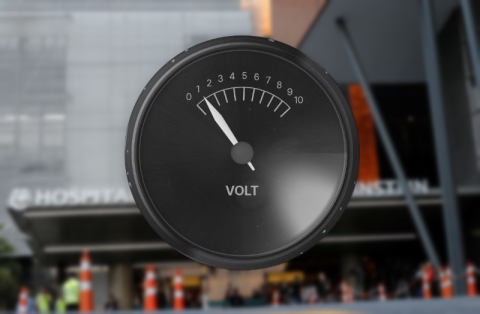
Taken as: 1 V
